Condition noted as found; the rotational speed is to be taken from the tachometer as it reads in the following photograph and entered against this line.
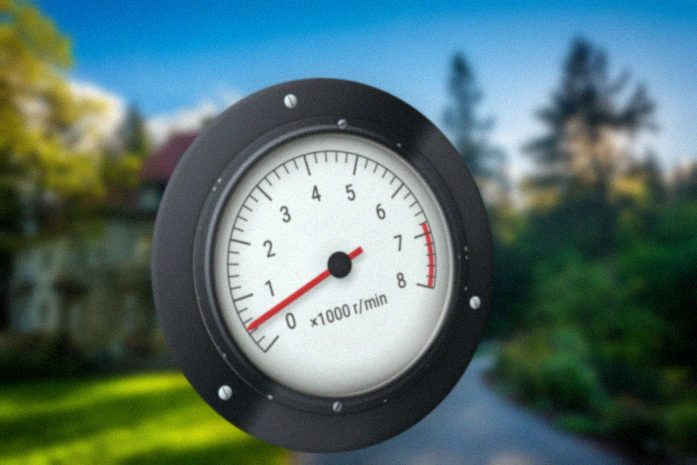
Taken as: 500 rpm
